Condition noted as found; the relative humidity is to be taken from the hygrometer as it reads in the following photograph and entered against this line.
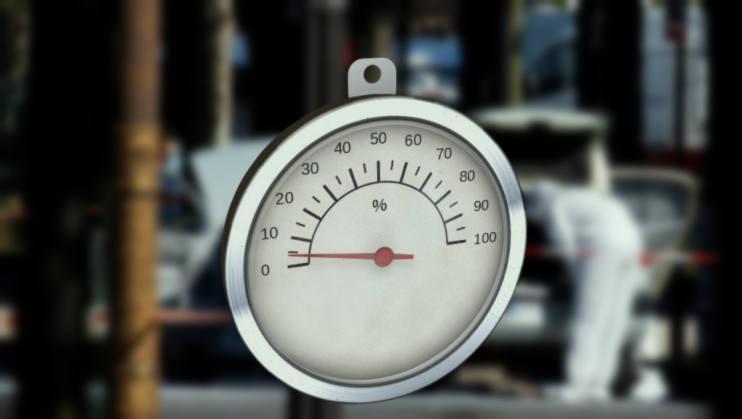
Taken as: 5 %
